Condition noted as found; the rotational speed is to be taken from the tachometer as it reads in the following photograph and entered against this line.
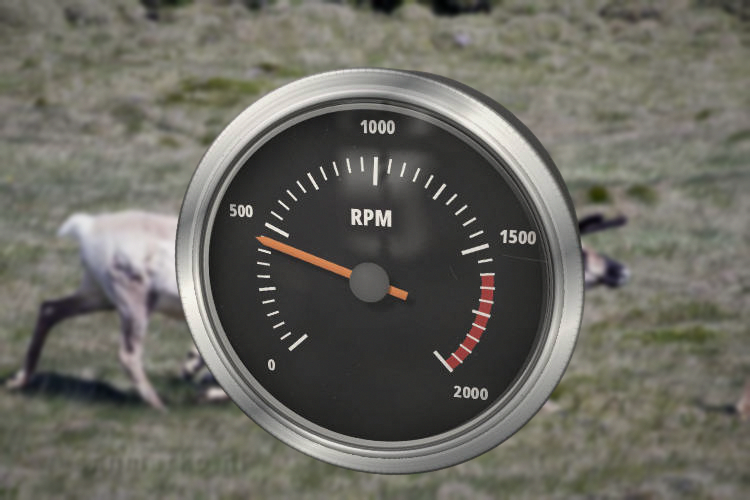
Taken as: 450 rpm
